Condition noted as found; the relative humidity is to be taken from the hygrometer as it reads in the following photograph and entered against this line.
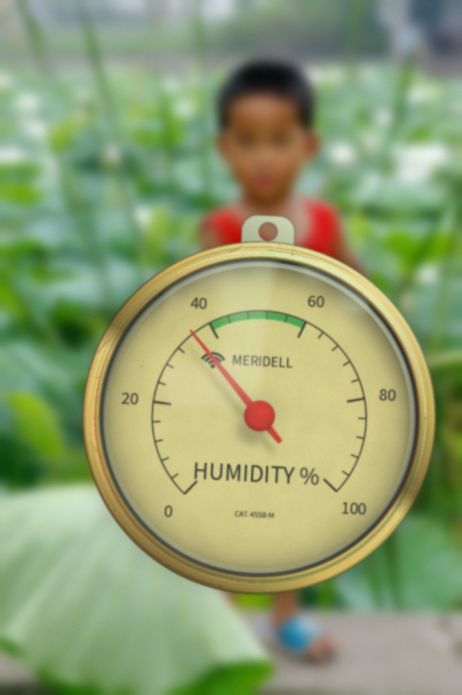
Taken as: 36 %
